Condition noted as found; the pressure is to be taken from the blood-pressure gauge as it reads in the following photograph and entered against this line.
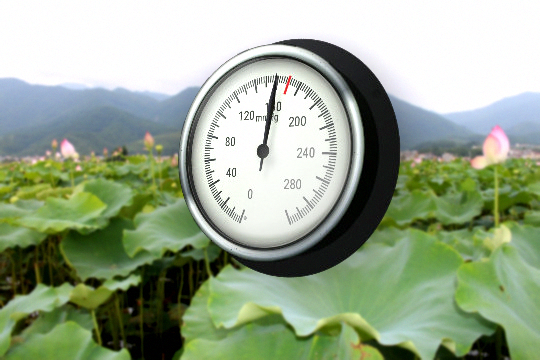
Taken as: 160 mmHg
